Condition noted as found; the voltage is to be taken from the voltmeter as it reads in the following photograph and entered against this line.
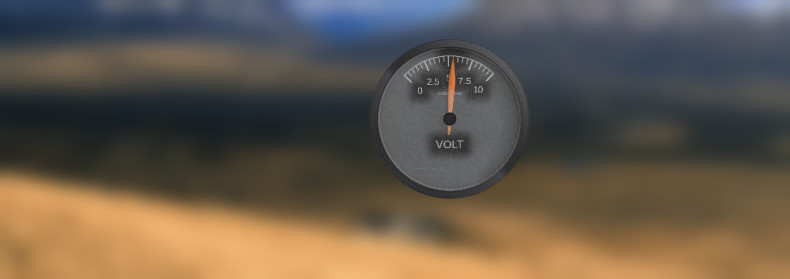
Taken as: 5.5 V
